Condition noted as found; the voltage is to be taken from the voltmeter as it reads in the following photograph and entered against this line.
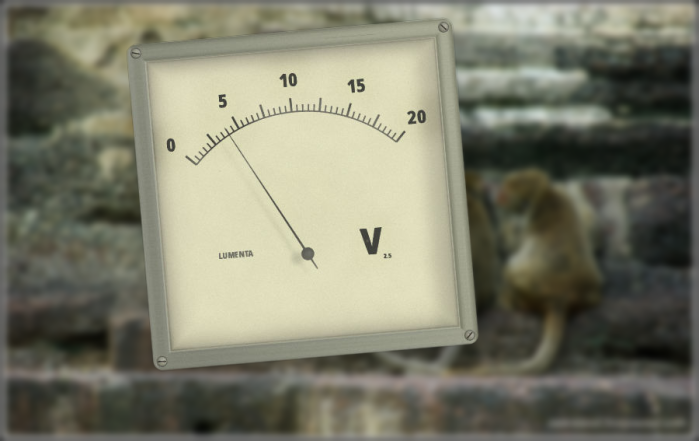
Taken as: 4 V
